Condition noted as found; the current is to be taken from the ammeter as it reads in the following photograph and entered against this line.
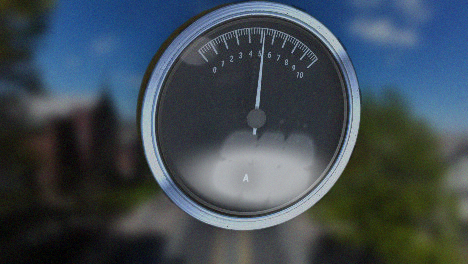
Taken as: 5 A
